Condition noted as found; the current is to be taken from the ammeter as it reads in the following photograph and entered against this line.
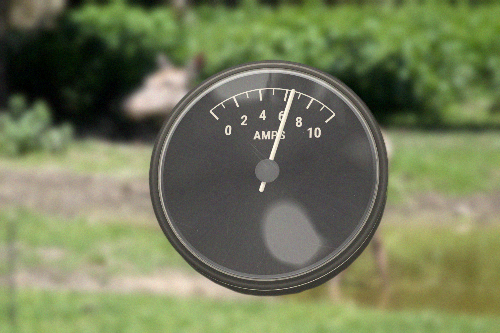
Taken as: 6.5 A
